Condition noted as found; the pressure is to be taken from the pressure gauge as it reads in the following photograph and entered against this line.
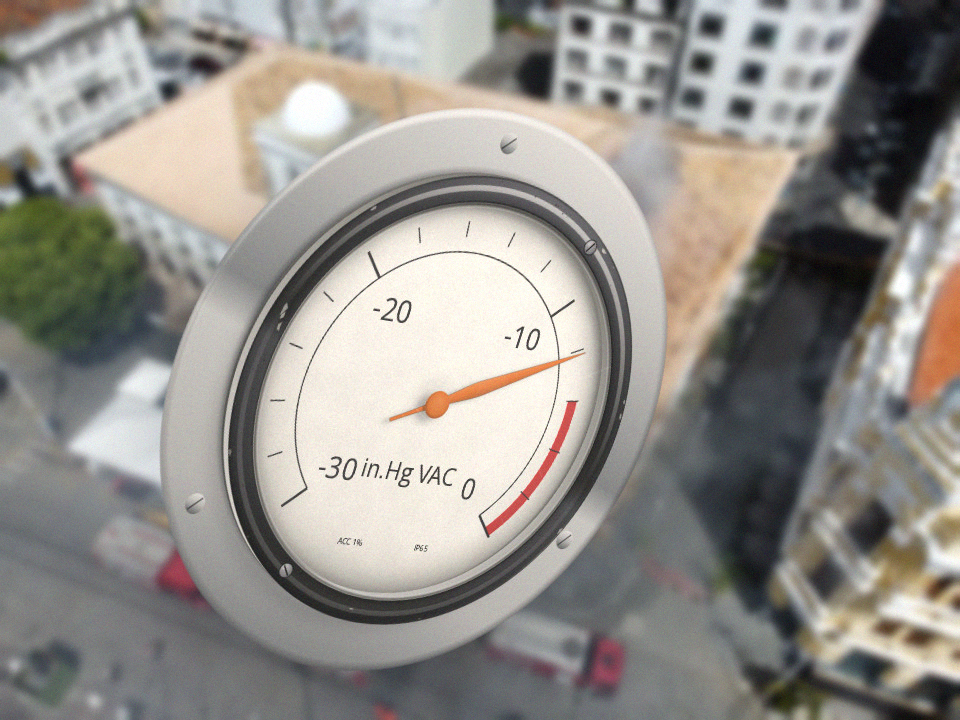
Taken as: -8 inHg
